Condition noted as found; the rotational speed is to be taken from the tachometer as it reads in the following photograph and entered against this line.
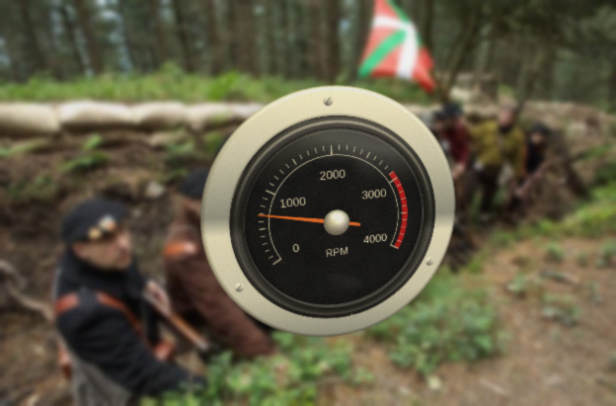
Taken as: 700 rpm
